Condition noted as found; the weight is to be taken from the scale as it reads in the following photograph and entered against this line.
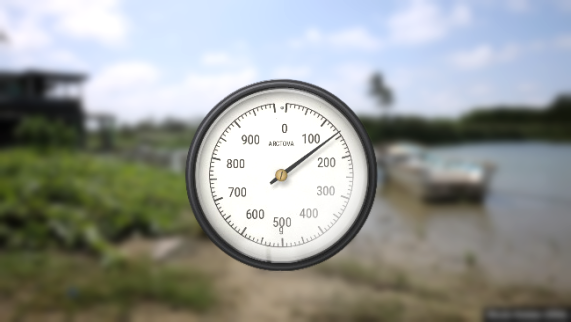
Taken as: 140 g
